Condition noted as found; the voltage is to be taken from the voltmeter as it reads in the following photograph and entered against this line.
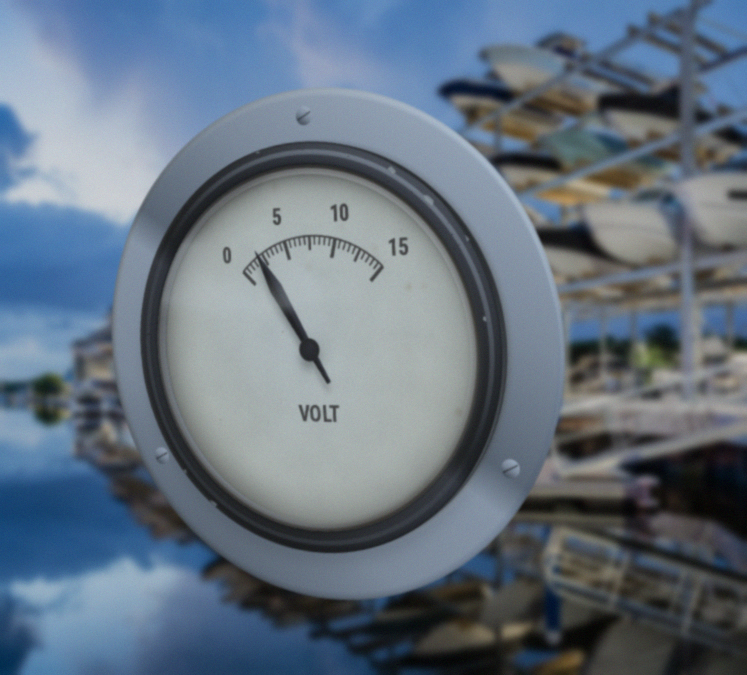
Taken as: 2.5 V
